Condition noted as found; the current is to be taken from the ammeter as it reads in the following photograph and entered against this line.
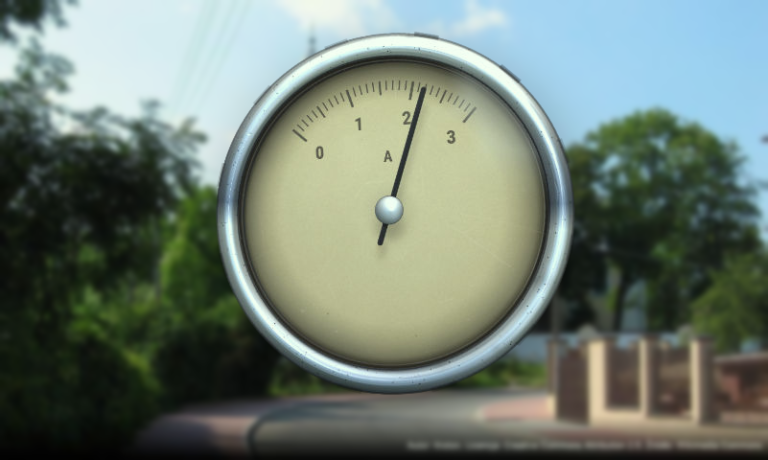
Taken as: 2.2 A
